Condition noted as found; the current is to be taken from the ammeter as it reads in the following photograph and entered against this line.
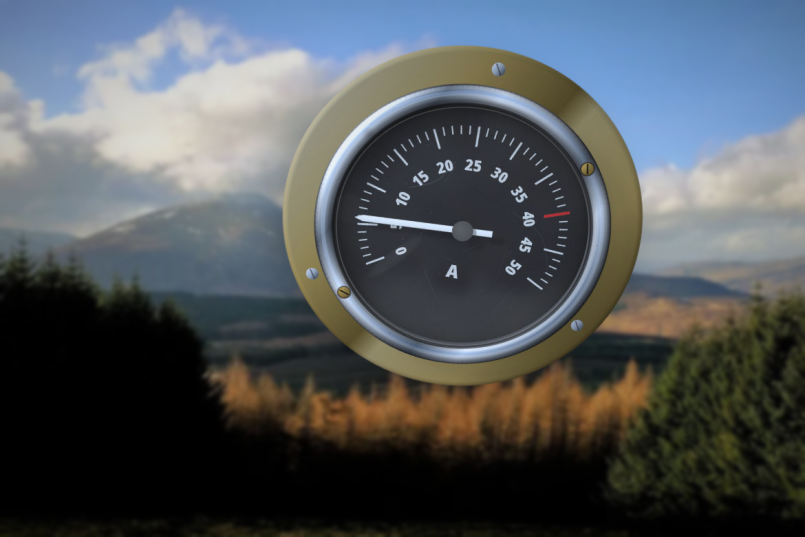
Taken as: 6 A
